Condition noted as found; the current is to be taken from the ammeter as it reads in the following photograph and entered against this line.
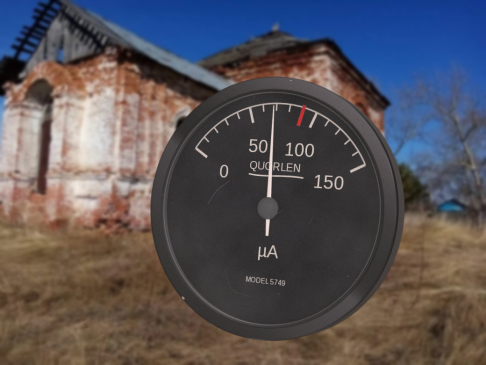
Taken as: 70 µA
